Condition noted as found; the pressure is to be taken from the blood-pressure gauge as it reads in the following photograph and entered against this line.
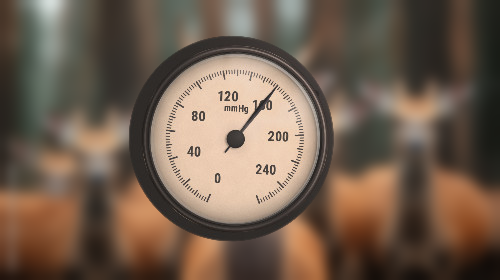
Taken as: 160 mmHg
